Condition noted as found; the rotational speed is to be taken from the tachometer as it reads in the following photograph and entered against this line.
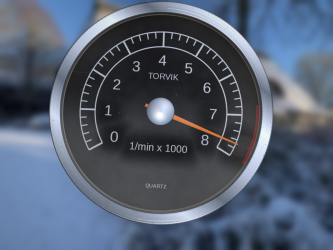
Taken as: 7700 rpm
